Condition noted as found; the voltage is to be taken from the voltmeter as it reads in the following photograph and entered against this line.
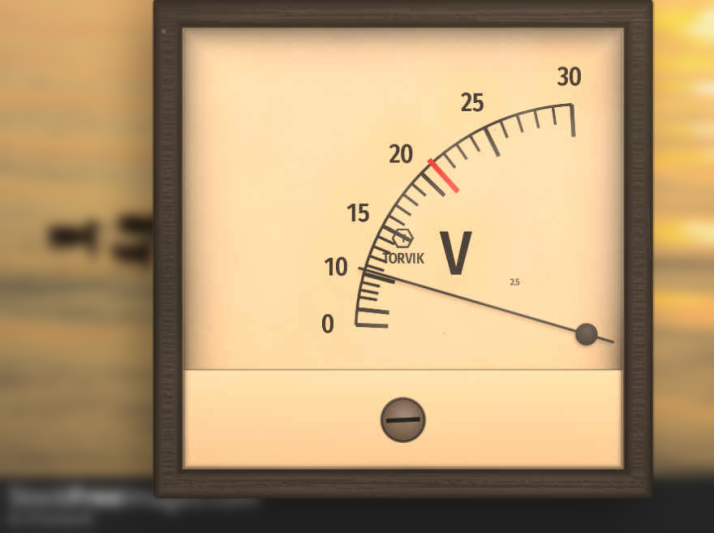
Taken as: 10.5 V
